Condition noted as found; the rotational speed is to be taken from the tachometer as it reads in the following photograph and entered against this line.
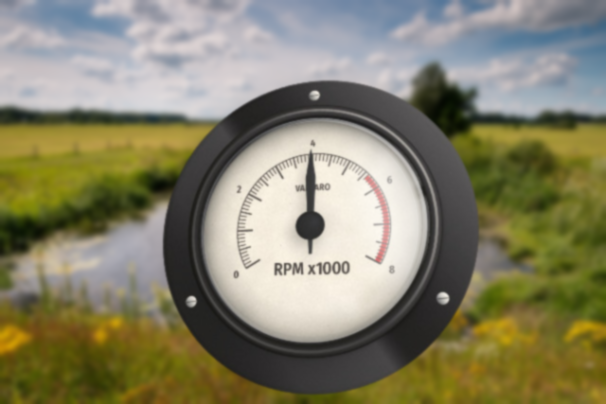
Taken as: 4000 rpm
